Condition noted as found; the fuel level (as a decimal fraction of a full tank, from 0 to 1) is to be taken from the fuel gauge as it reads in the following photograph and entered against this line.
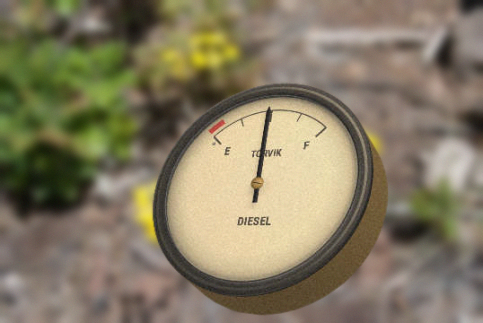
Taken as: 0.5
